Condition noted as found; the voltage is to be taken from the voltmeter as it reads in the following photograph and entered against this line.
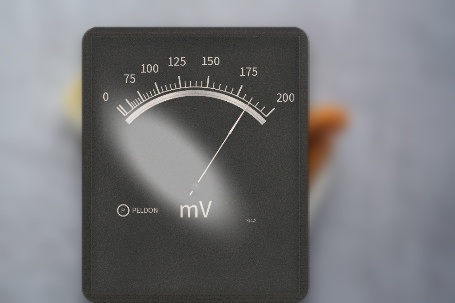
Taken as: 185 mV
